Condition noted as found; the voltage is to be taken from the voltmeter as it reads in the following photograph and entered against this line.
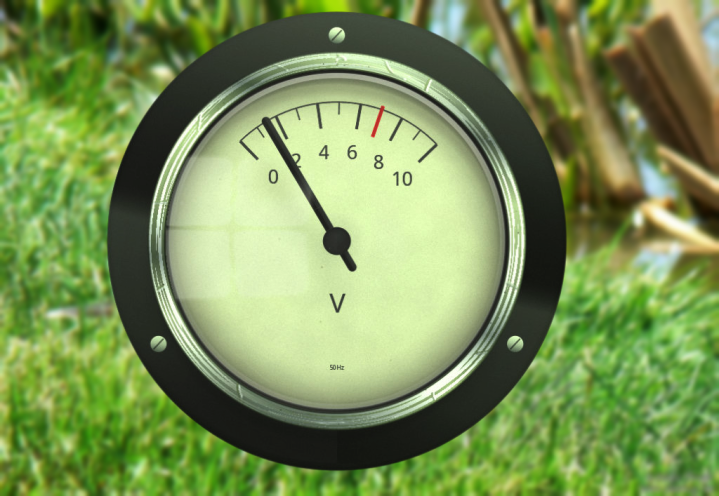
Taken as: 1.5 V
